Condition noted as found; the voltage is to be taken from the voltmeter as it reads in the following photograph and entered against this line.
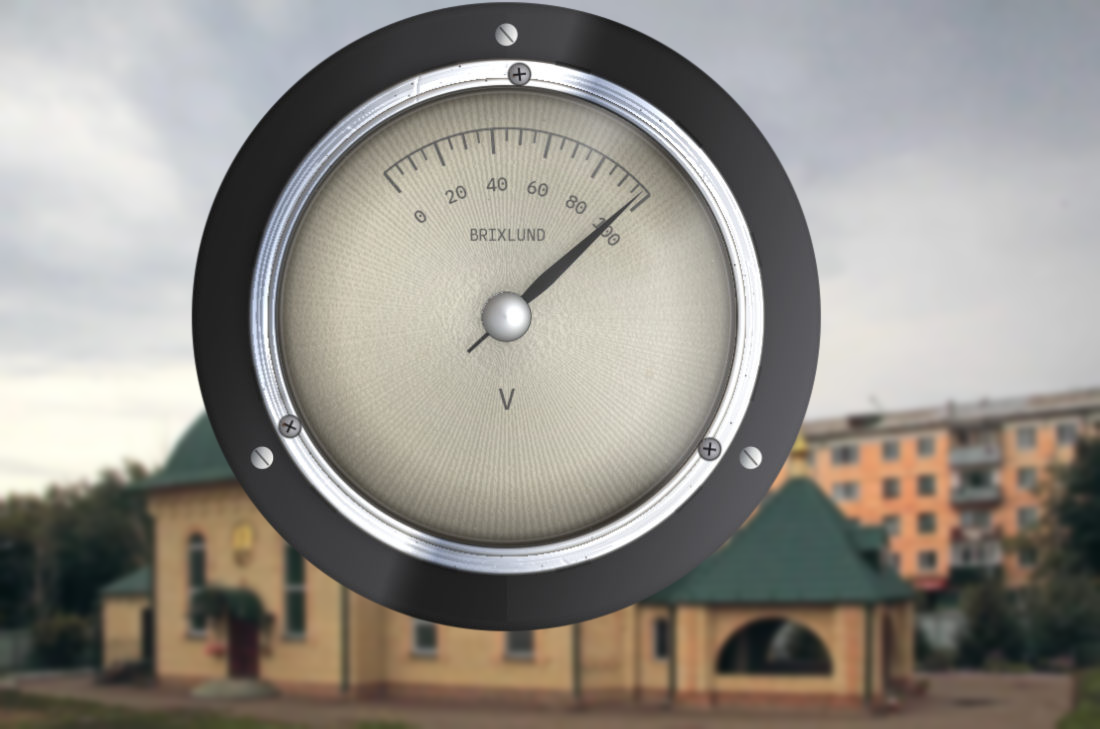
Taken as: 97.5 V
